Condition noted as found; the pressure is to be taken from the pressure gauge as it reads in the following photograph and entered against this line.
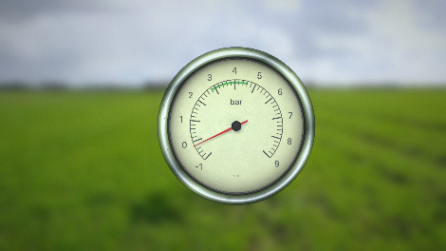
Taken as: -0.2 bar
